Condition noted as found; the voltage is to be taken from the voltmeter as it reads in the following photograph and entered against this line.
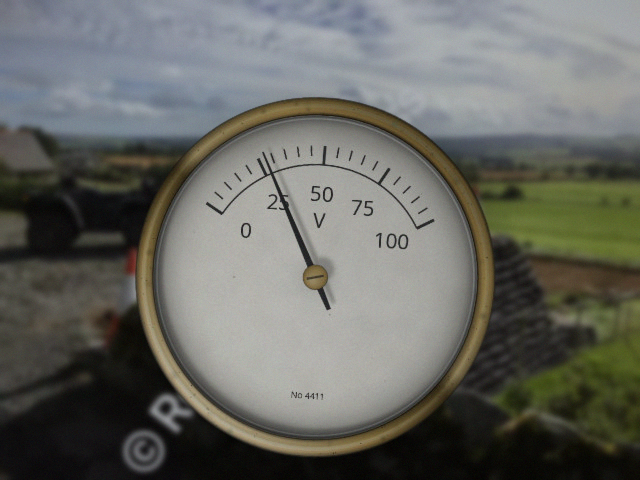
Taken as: 27.5 V
